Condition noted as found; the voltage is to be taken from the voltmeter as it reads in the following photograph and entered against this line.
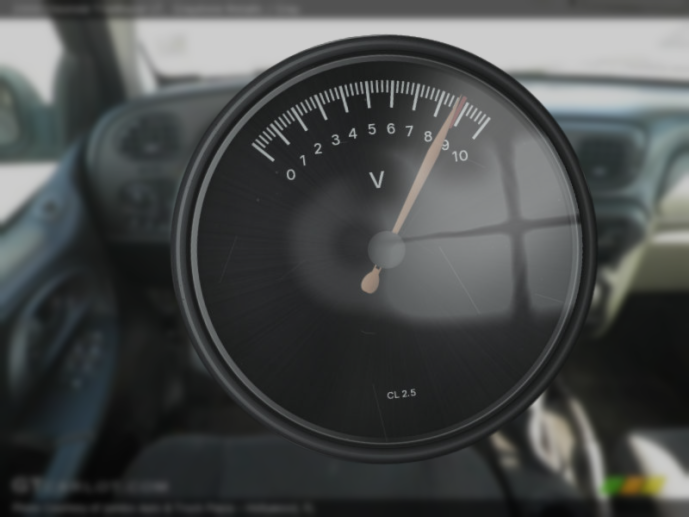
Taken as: 8.6 V
